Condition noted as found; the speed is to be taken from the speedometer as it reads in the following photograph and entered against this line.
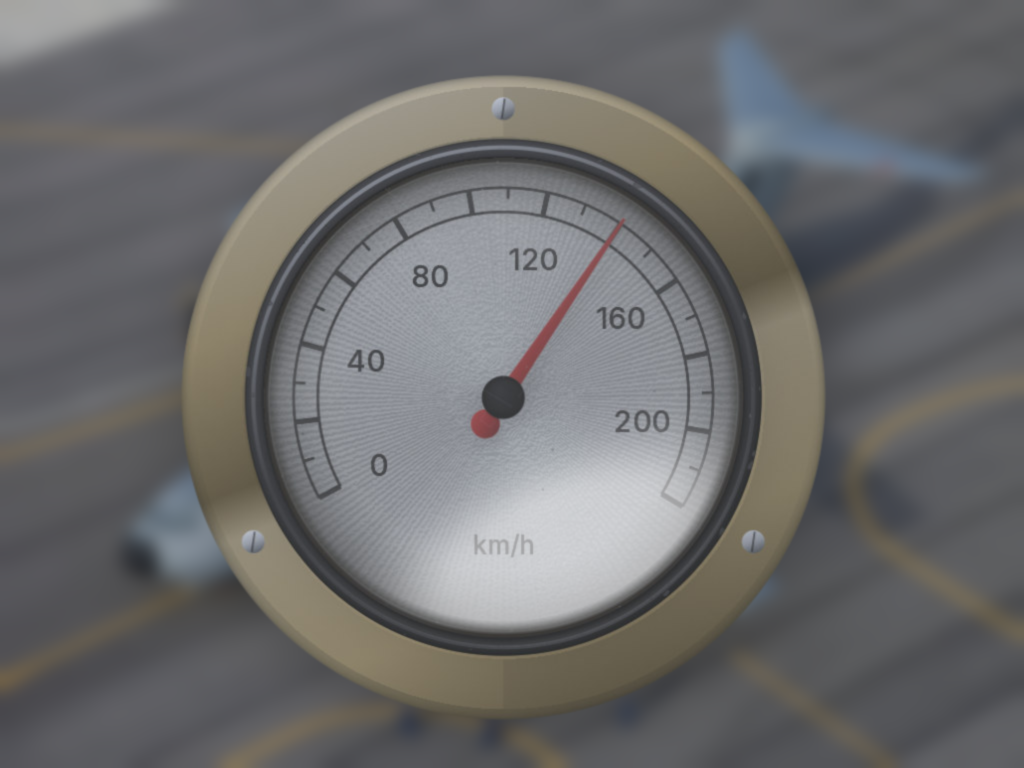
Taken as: 140 km/h
